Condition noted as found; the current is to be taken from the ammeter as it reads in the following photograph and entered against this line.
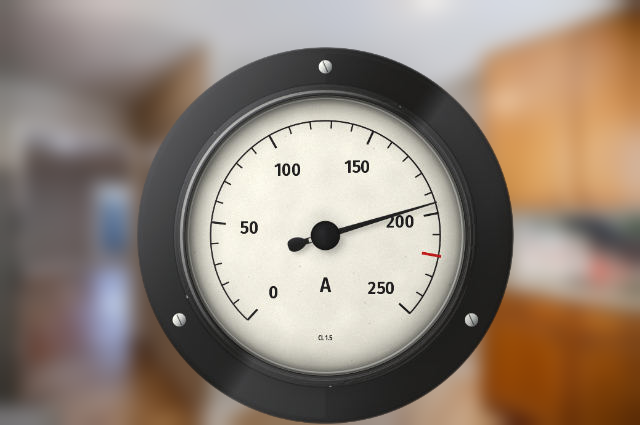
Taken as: 195 A
